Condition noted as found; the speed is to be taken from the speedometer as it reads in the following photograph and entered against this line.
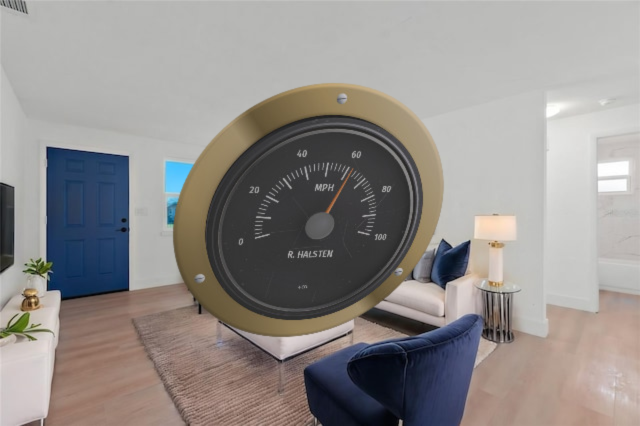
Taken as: 60 mph
